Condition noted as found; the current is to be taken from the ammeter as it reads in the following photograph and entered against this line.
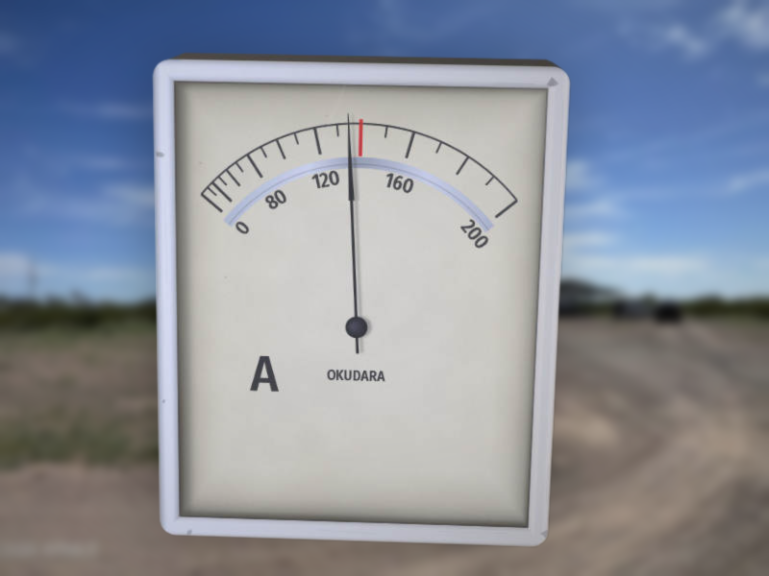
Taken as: 135 A
